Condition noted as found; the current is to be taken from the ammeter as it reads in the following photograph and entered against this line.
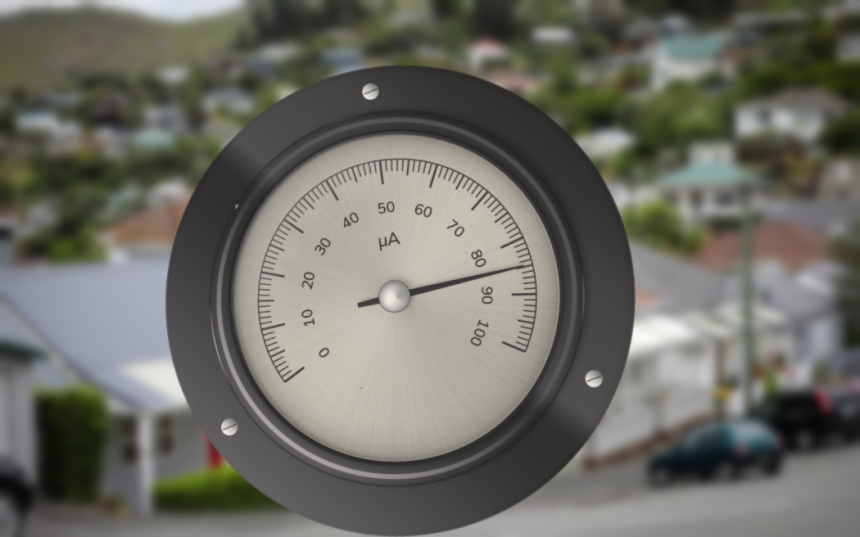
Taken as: 85 µA
